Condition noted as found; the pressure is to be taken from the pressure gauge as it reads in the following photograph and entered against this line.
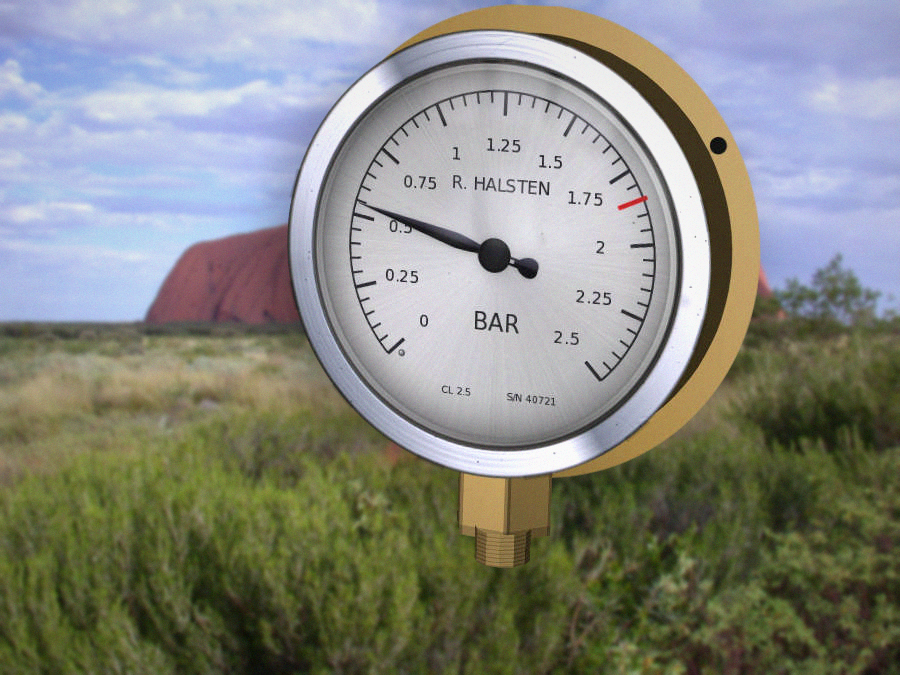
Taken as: 0.55 bar
